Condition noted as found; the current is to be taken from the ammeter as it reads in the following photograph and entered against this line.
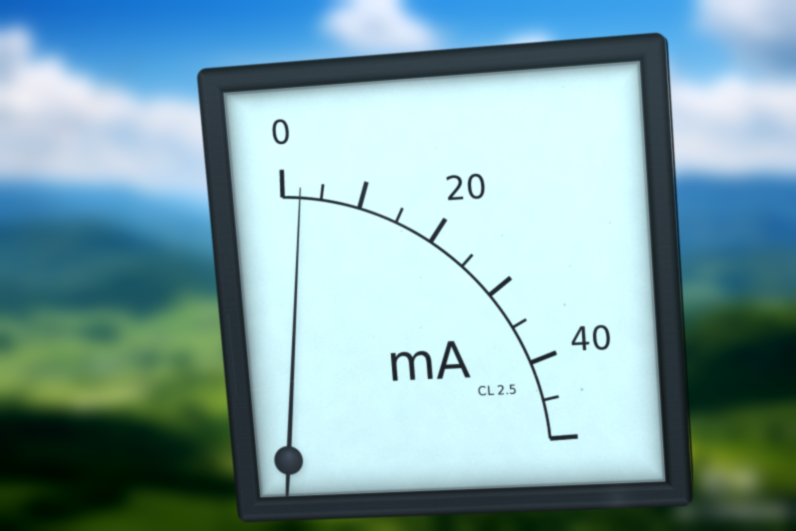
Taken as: 2.5 mA
